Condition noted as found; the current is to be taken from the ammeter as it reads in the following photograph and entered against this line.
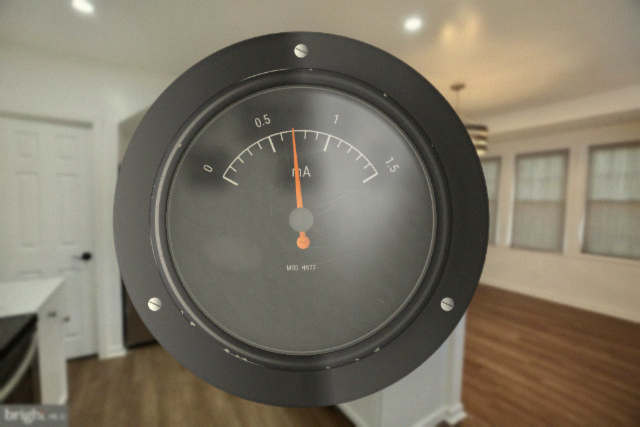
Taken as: 0.7 mA
